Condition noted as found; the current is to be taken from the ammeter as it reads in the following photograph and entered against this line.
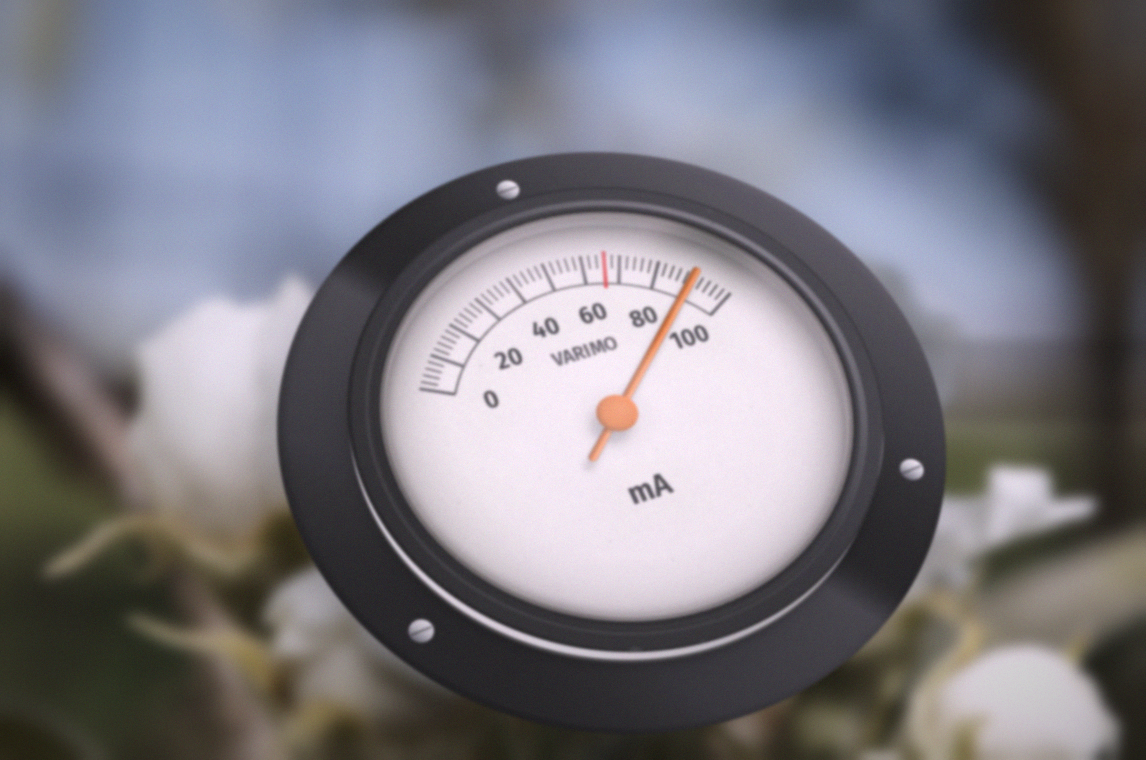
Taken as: 90 mA
